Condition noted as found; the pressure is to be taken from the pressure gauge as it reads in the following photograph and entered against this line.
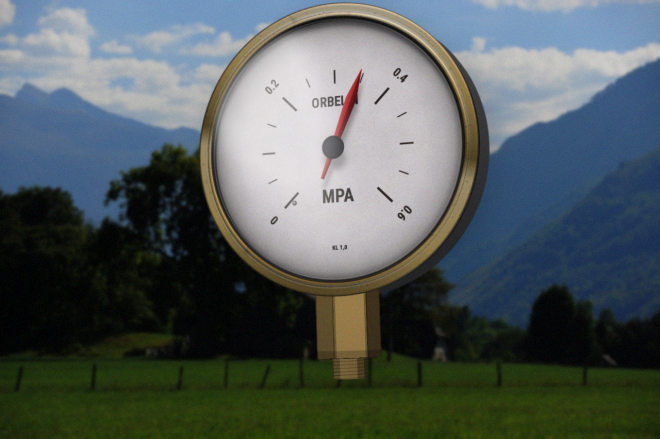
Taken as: 0.35 MPa
